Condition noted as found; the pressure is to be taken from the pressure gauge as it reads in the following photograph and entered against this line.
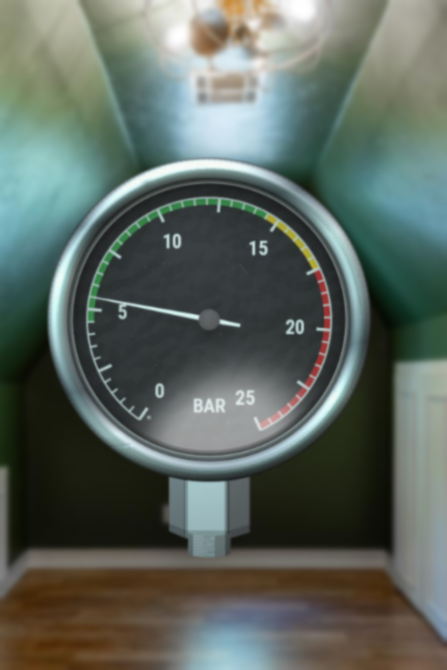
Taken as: 5.5 bar
